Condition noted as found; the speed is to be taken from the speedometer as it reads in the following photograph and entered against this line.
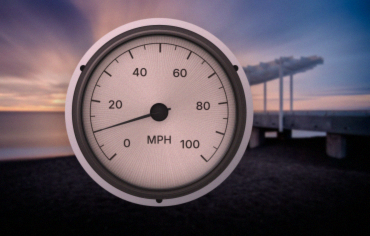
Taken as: 10 mph
